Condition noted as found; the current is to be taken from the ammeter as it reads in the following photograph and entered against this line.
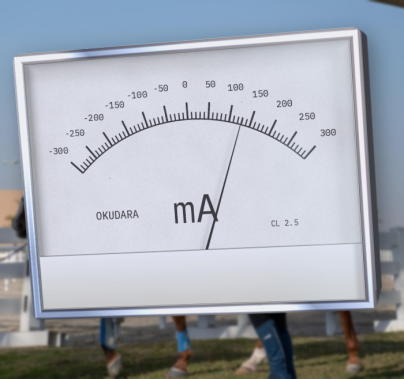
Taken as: 130 mA
